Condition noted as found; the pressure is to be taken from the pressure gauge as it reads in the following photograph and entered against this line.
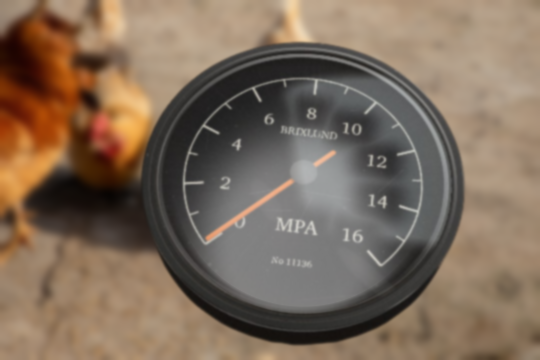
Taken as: 0 MPa
